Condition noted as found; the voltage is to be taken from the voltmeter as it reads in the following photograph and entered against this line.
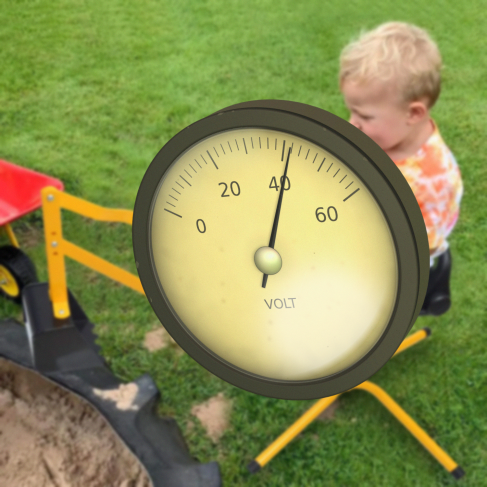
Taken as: 42 V
